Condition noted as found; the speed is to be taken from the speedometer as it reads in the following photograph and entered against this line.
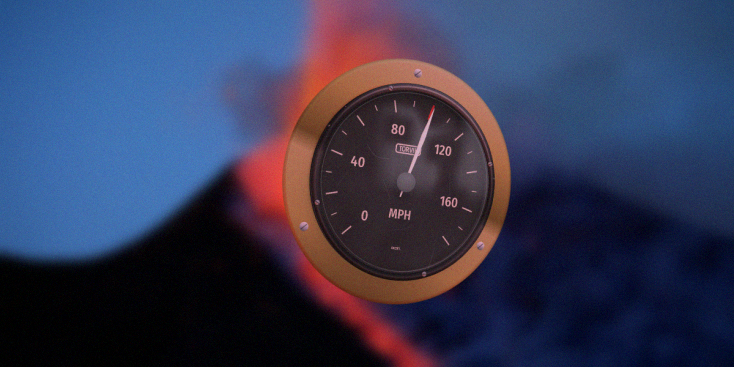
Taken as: 100 mph
